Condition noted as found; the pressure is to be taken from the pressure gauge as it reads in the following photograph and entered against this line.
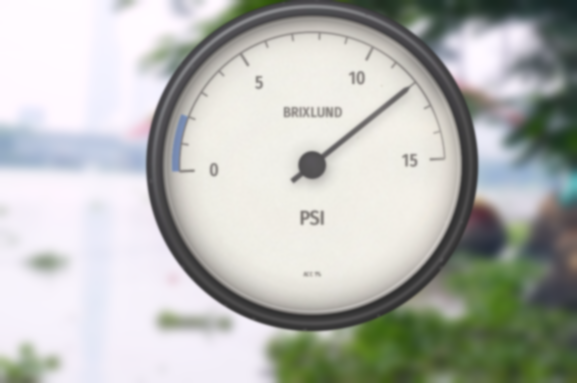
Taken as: 12 psi
